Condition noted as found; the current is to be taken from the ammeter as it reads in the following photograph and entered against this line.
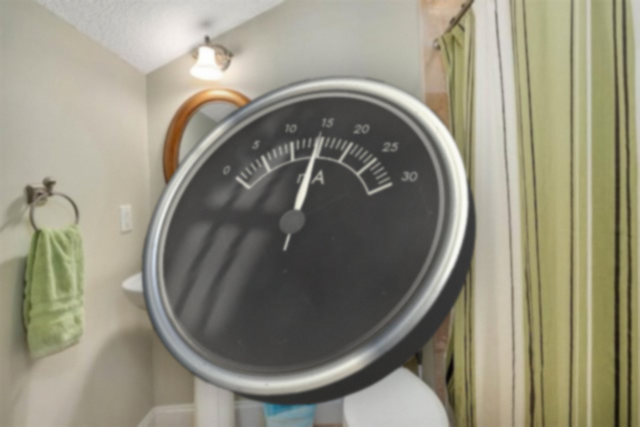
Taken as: 15 mA
